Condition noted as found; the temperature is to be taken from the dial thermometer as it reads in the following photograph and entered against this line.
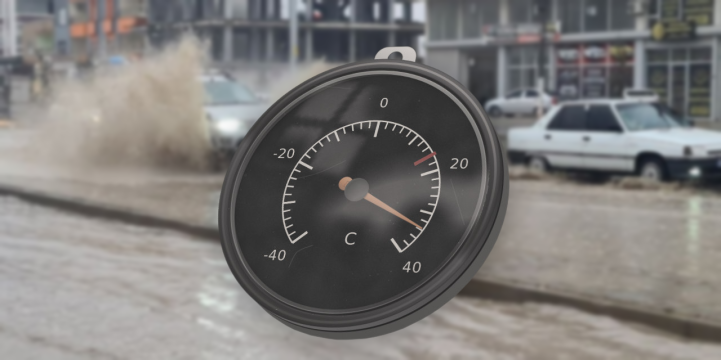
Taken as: 34 °C
